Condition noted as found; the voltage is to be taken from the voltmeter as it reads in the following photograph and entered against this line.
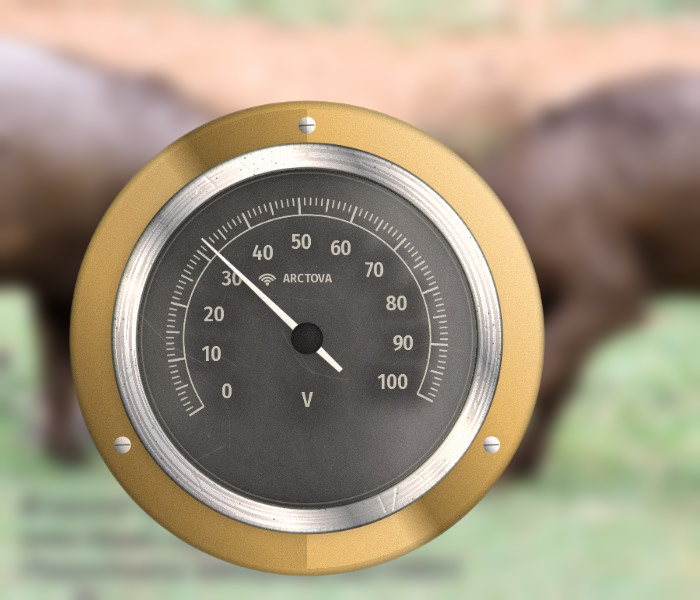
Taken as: 32 V
